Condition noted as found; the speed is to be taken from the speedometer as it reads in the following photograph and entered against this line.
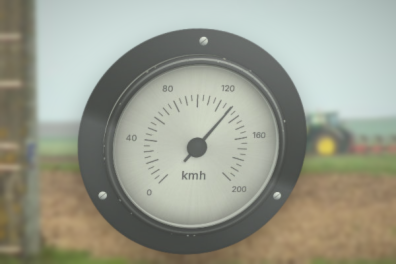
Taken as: 130 km/h
